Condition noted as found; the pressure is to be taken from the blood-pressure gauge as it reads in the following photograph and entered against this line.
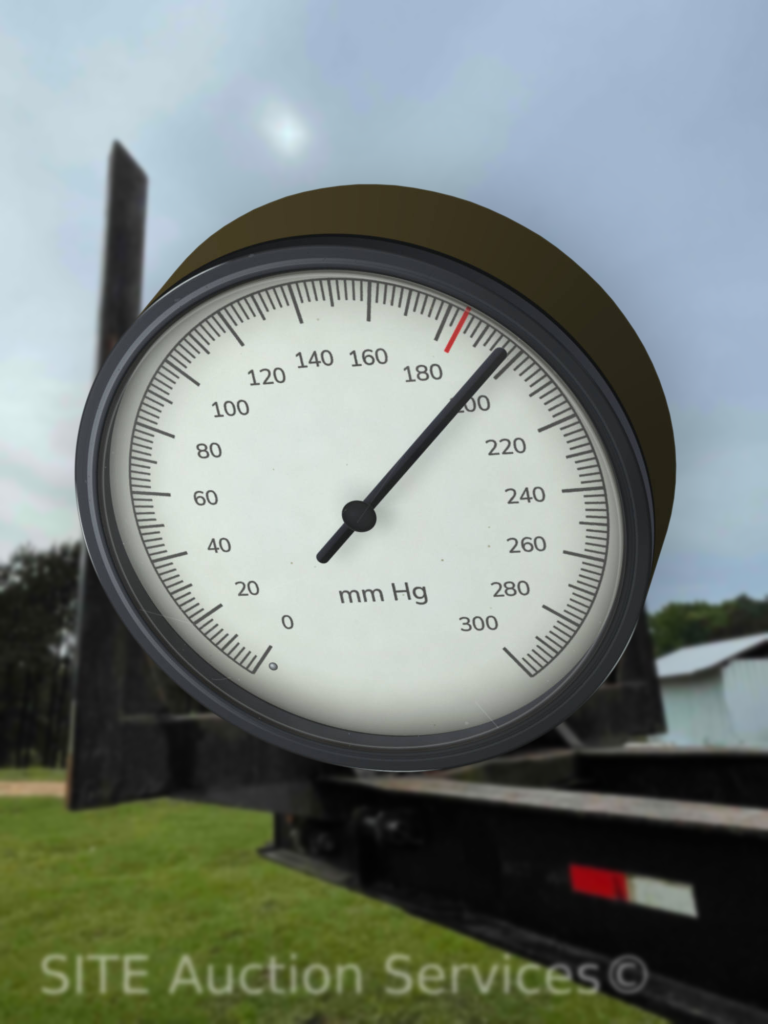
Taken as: 196 mmHg
